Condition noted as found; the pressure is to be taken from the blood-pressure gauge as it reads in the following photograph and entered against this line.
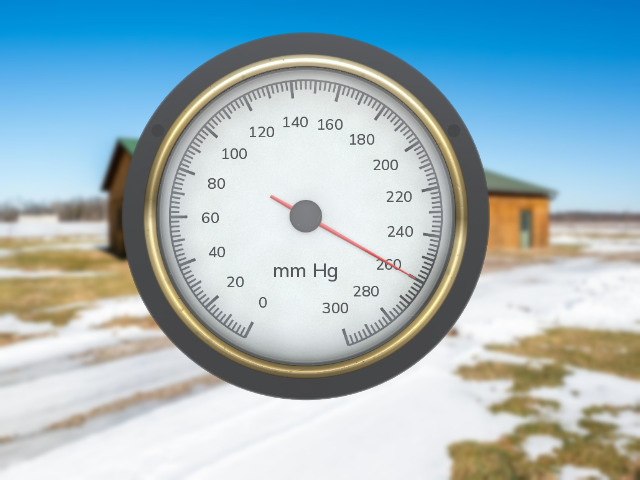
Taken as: 260 mmHg
